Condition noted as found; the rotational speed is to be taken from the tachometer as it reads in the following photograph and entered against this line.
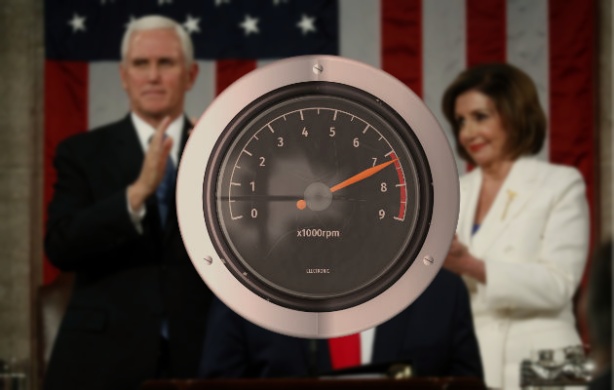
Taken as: 7250 rpm
